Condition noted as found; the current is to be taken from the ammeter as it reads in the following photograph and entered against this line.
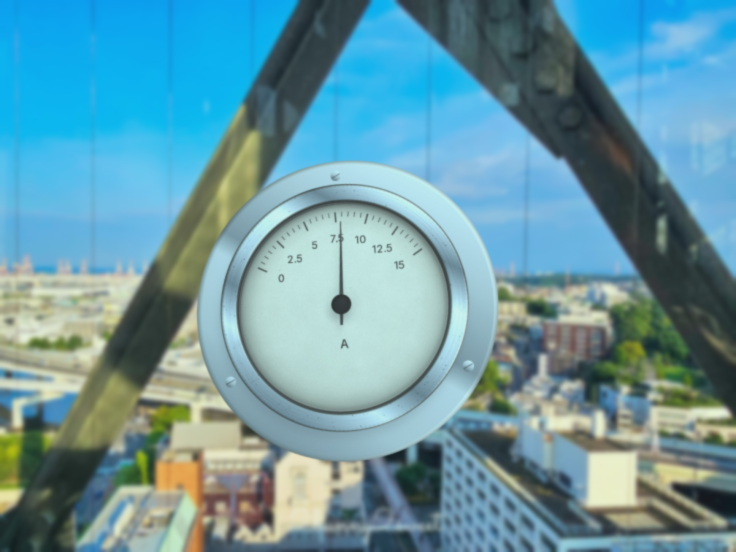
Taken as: 8 A
